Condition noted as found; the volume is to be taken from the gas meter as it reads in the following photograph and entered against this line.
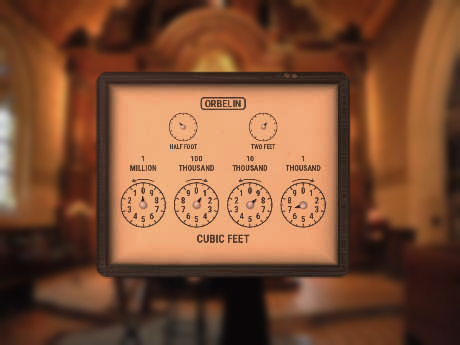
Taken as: 8700 ft³
